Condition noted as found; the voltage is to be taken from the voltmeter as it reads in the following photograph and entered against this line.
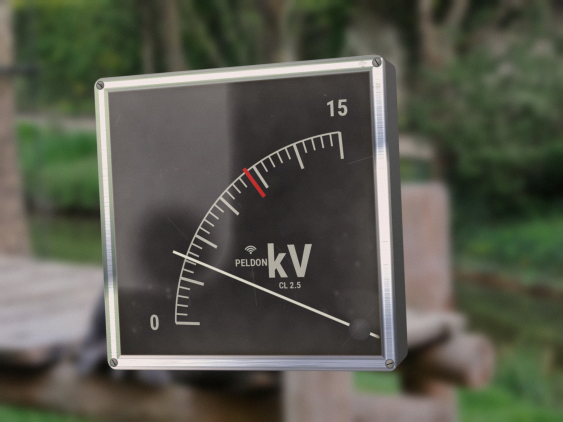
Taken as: 3.75 kV
